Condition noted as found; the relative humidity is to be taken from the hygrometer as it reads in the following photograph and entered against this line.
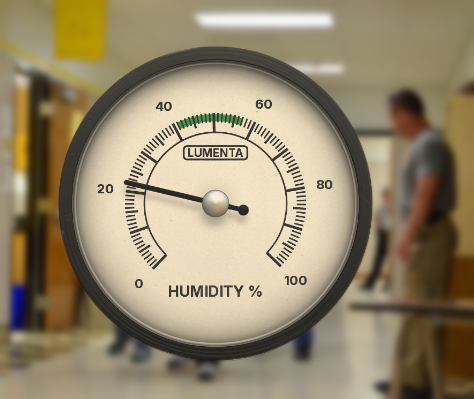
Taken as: 22 %
